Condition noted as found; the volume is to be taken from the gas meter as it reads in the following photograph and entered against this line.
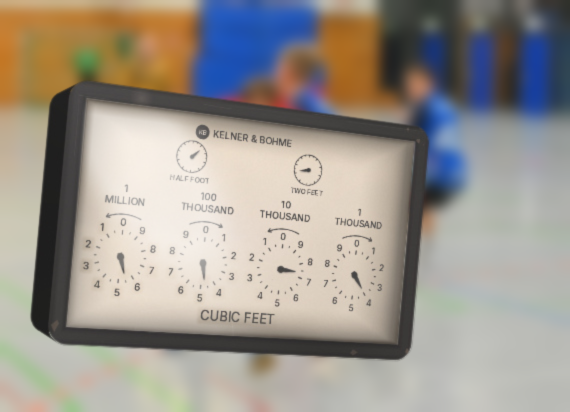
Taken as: 547400 ft³
